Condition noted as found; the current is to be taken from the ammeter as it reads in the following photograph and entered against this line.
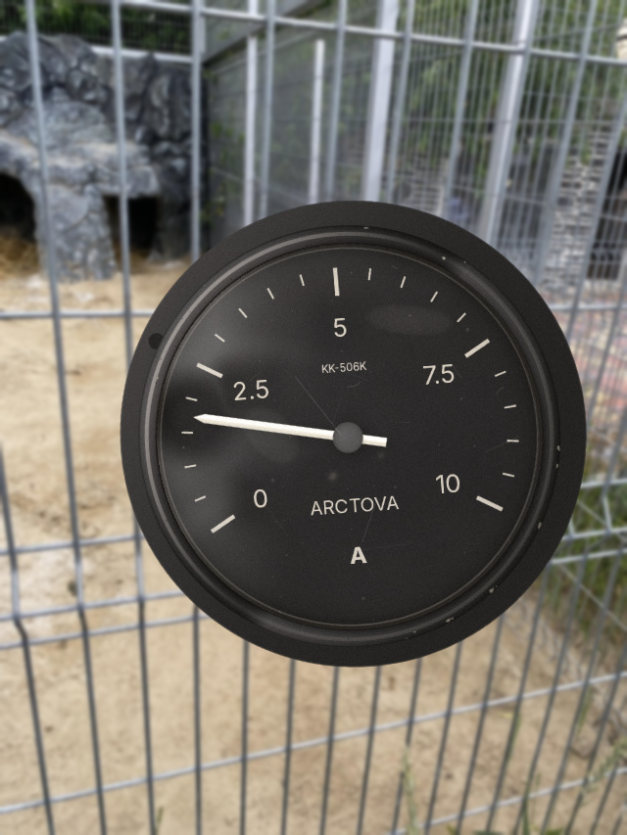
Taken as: 1.75 A
